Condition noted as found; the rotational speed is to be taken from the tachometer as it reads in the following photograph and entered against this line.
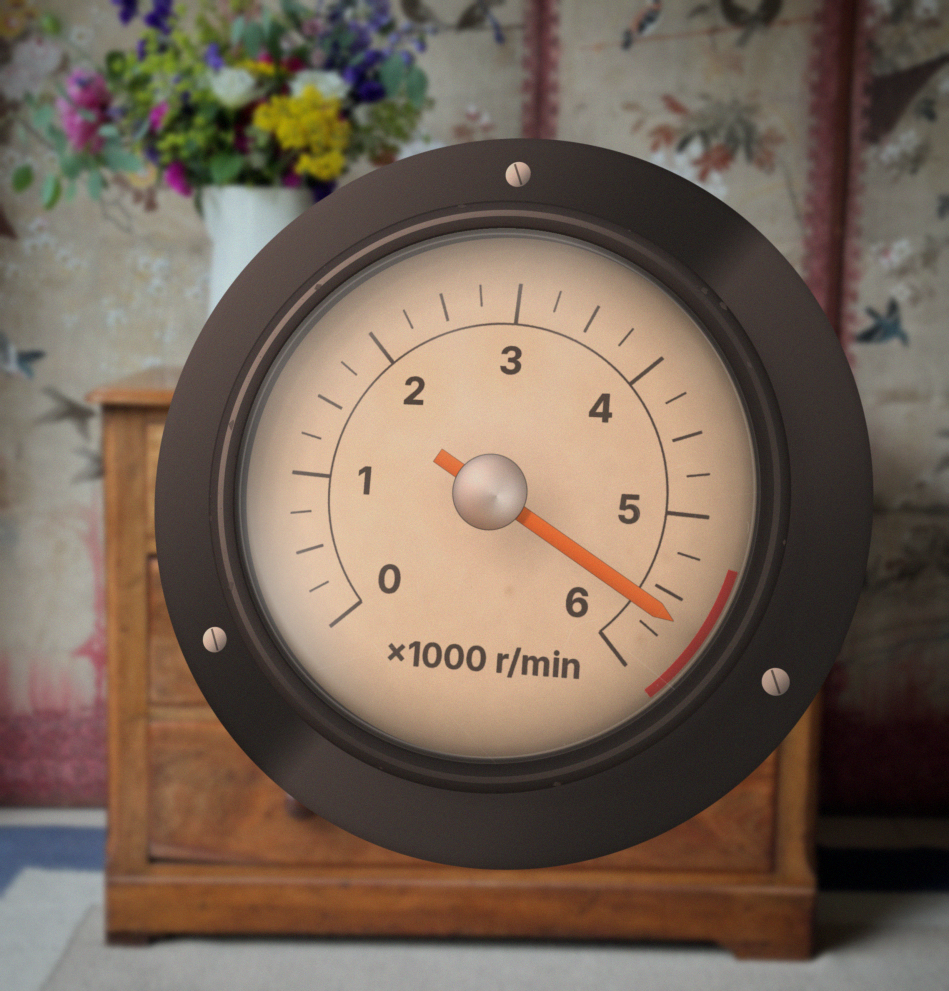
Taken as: 5625 rpm
